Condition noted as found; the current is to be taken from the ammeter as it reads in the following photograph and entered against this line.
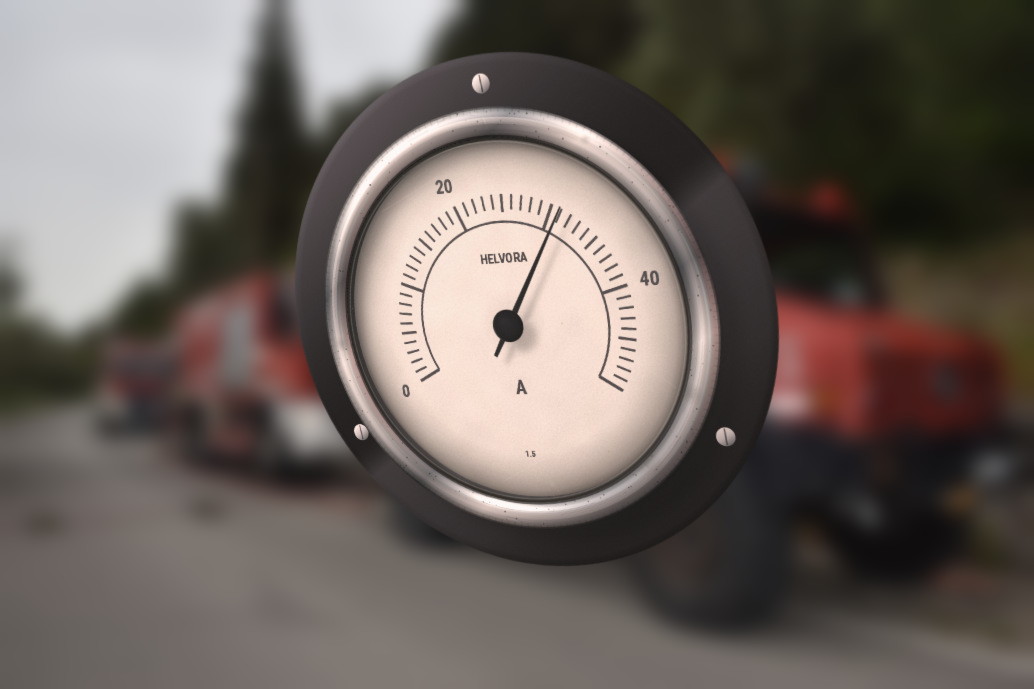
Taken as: 31 A
